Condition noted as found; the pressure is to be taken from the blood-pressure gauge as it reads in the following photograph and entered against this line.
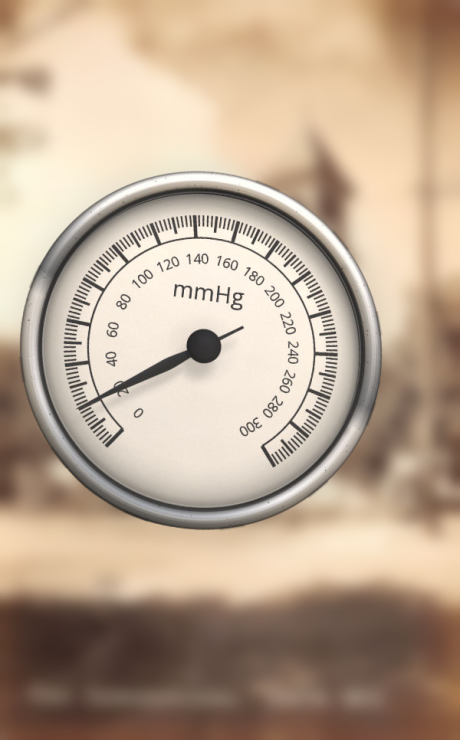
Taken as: 20 mmHg
